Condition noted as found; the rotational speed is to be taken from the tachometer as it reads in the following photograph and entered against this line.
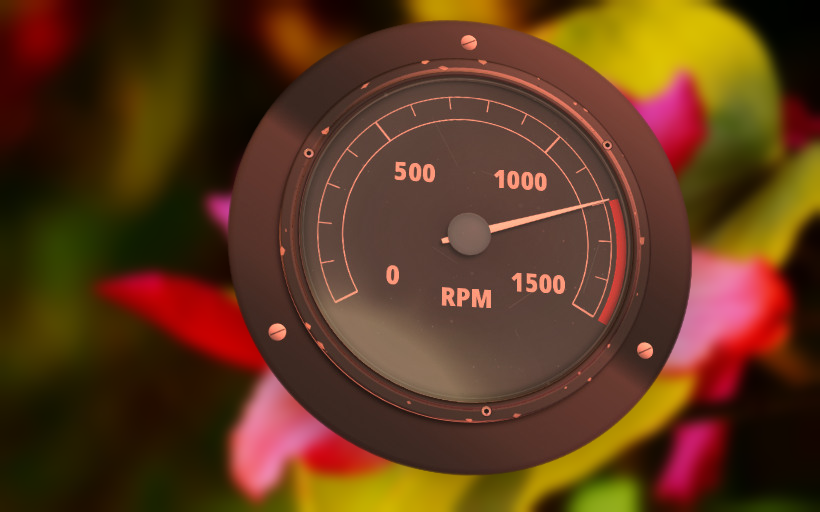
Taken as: 1200 rpm
